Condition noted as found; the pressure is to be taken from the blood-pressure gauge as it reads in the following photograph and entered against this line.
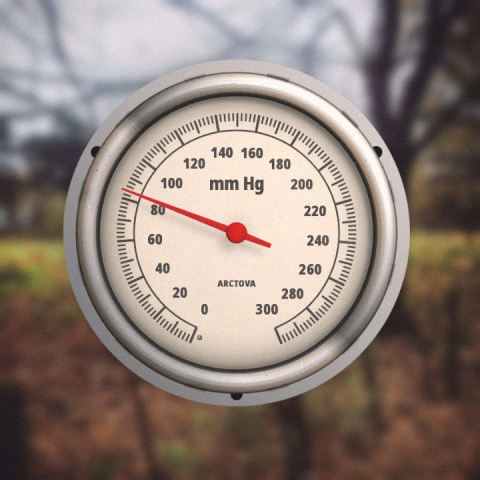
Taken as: 84 mmHg
